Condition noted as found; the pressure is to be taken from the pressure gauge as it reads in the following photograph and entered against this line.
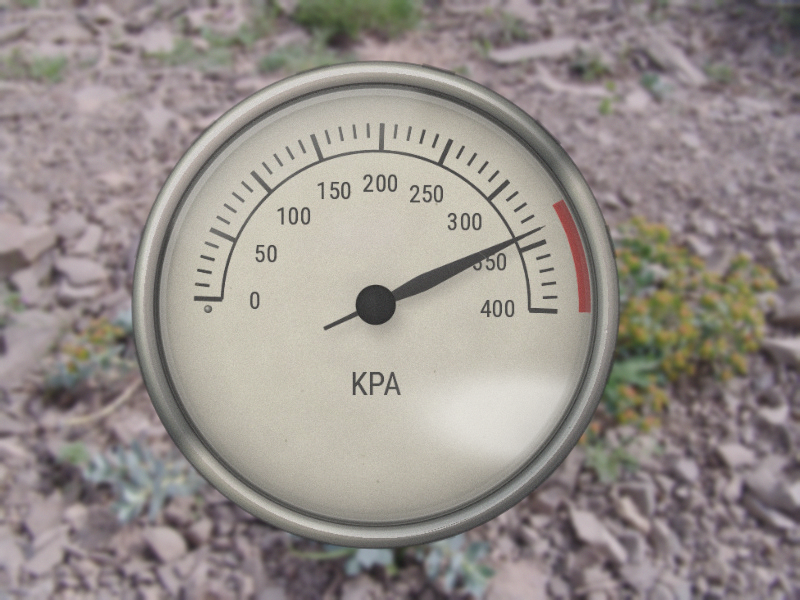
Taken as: 340 kPa
